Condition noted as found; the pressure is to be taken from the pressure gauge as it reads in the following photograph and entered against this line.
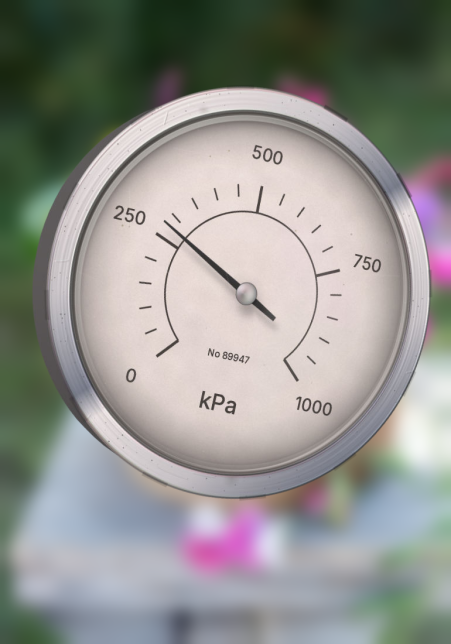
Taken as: 275 kPa
